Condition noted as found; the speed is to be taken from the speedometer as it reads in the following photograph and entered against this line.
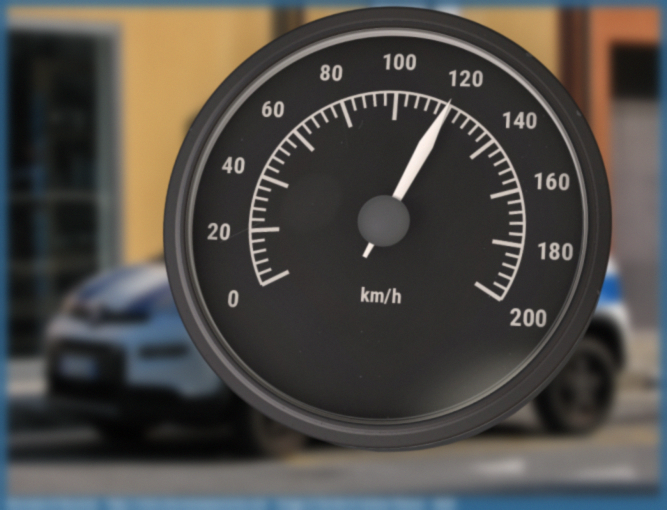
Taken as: 120 km/h
